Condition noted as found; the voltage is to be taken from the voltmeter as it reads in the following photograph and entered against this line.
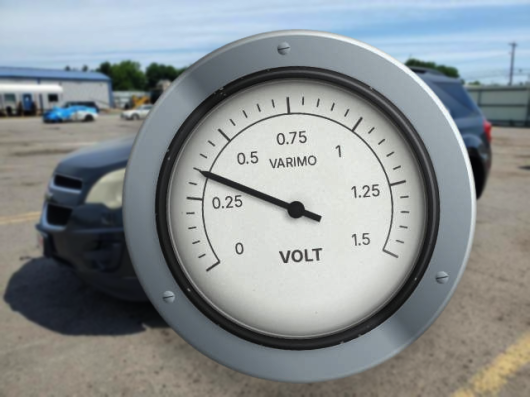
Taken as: 0.35 V
